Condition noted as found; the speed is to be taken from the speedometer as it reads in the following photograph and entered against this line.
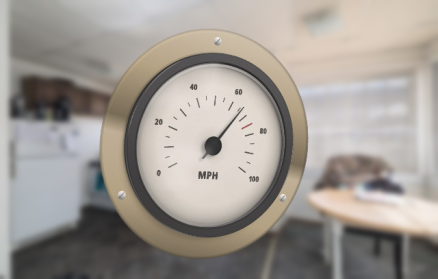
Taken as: 65 mph
